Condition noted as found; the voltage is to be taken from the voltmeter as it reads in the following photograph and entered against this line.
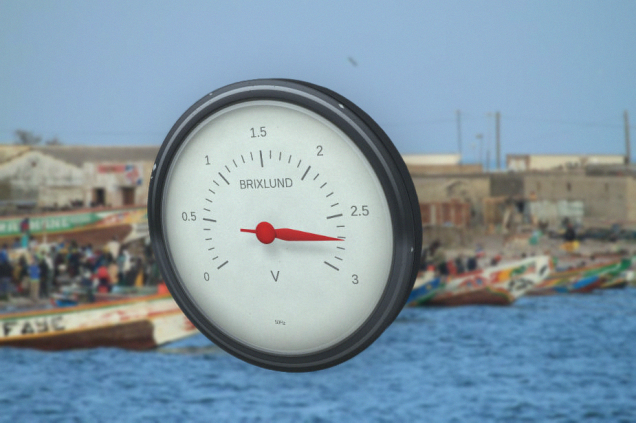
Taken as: 2.7 V
